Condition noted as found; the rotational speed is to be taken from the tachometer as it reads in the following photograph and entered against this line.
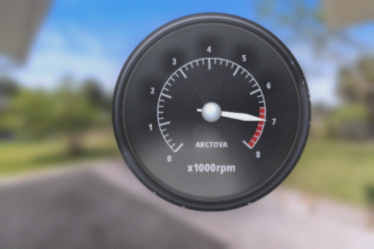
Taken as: 7000 rpm
